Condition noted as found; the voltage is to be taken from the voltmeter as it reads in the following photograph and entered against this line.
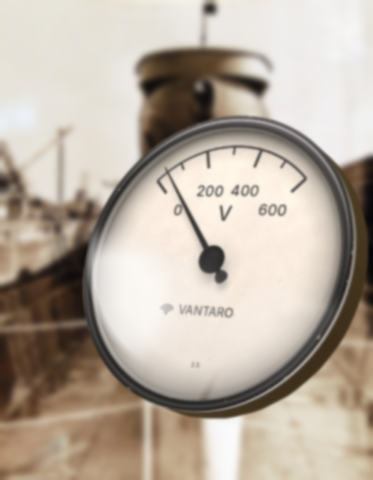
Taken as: 50 V
